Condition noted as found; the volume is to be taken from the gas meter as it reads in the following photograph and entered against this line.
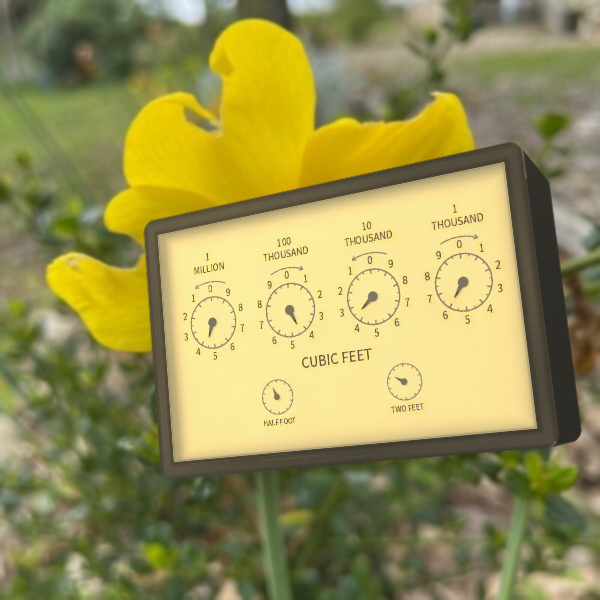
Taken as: 443600 ft³
